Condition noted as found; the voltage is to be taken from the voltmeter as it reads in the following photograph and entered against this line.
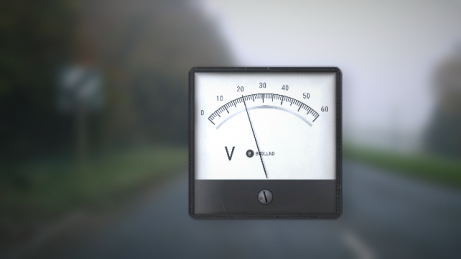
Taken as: 20 V
